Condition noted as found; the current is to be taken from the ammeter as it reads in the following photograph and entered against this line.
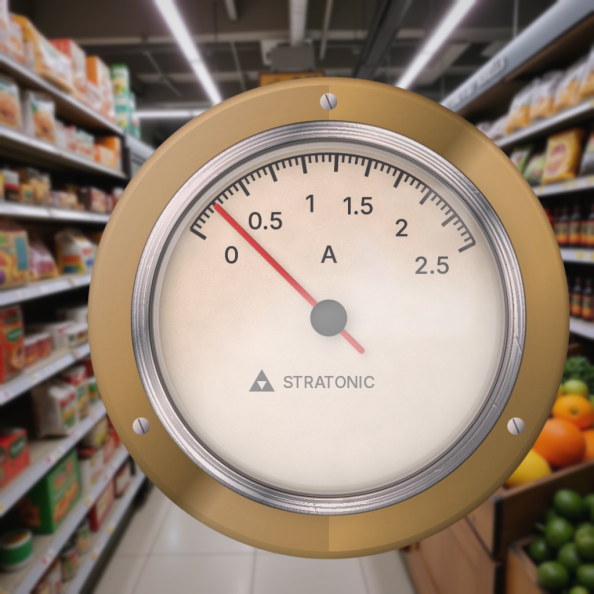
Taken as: 0.25 A
